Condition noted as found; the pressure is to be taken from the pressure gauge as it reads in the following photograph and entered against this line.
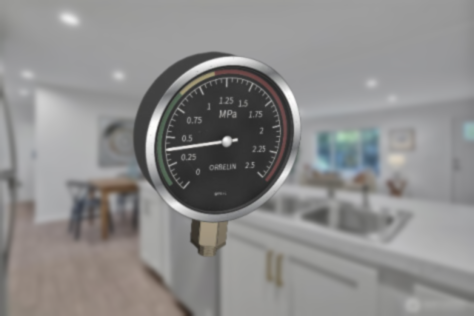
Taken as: 0.4 MPa
